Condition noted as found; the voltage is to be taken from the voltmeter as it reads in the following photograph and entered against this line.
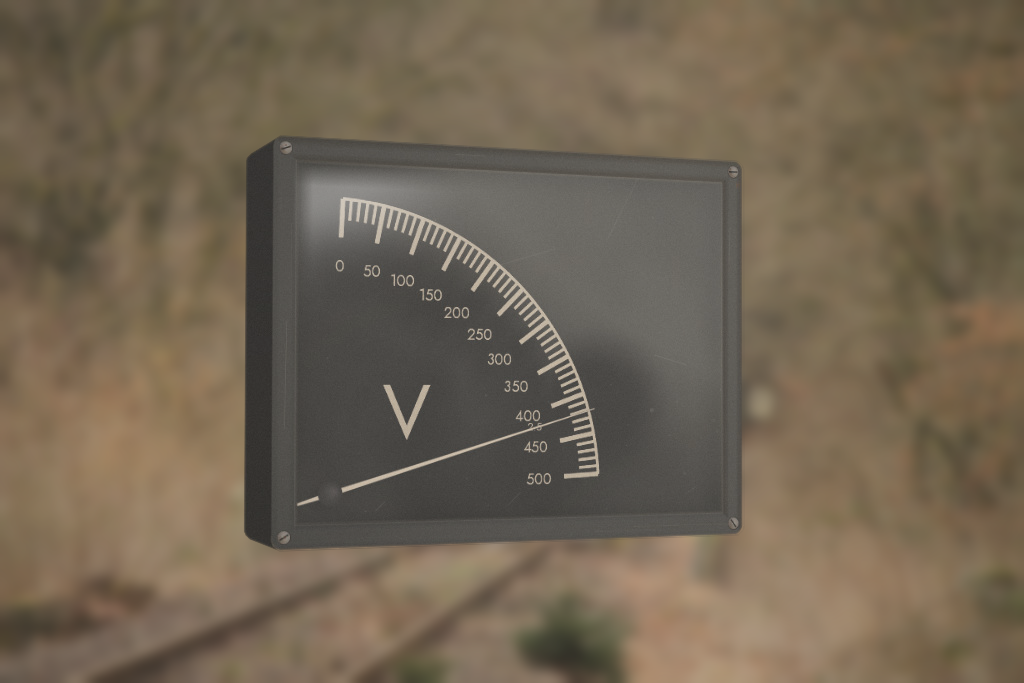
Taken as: 420 V
